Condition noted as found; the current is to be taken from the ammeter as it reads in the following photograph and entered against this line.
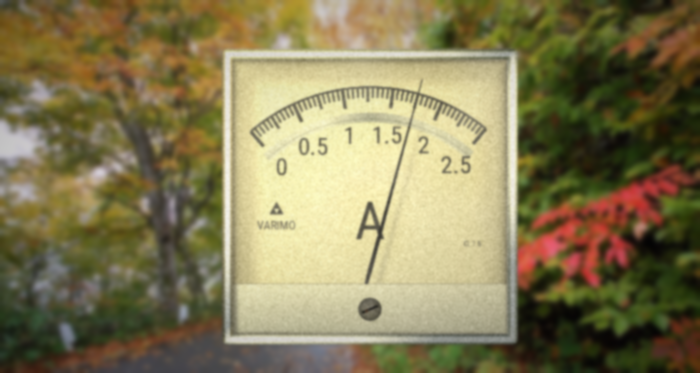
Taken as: 1.75 A
